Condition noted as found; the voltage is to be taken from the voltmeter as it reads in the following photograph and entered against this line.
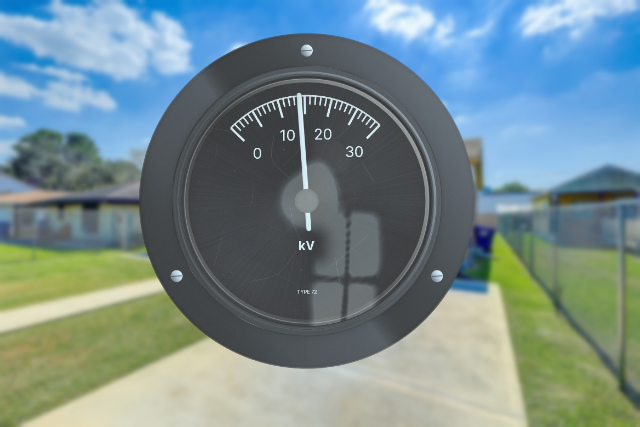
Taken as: 14 kV
